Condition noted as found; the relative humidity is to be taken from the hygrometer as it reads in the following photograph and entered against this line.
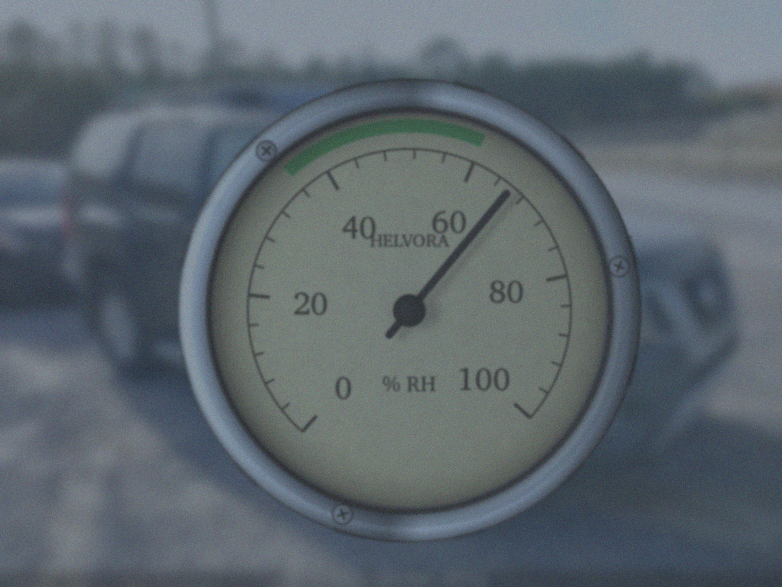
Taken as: 66 %
